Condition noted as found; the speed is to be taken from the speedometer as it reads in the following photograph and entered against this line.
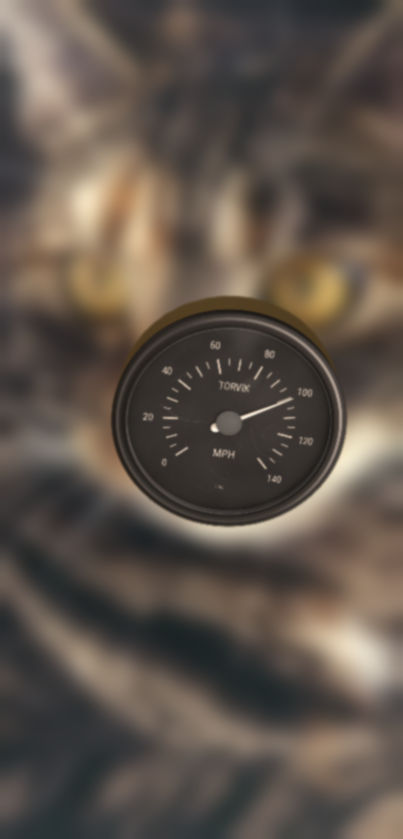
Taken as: 100 mph
